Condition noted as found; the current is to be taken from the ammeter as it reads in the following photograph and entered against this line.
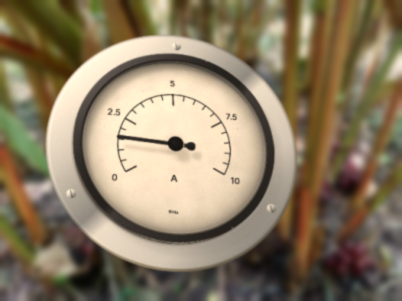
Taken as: 1.5 A
